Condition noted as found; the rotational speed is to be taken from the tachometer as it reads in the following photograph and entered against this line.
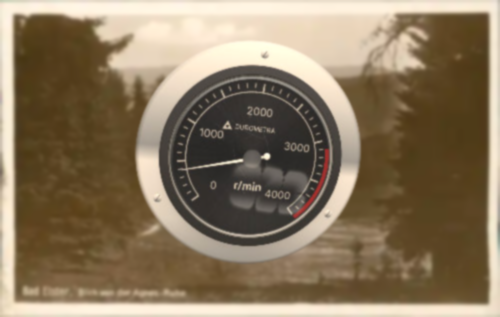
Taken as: 400 rpm
